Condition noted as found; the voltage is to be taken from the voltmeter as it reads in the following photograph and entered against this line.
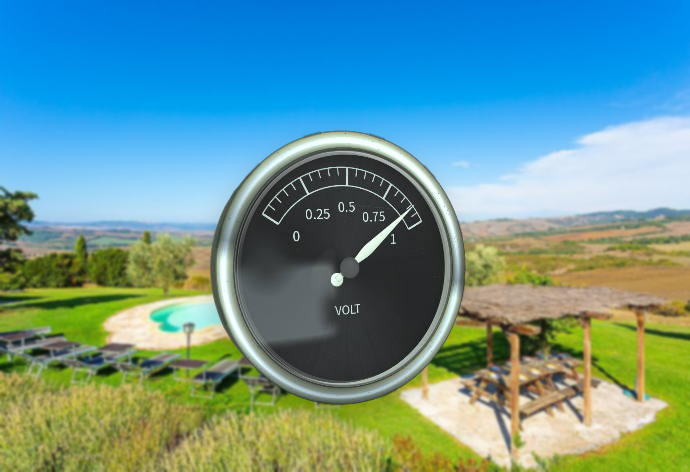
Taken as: 0.9 V
